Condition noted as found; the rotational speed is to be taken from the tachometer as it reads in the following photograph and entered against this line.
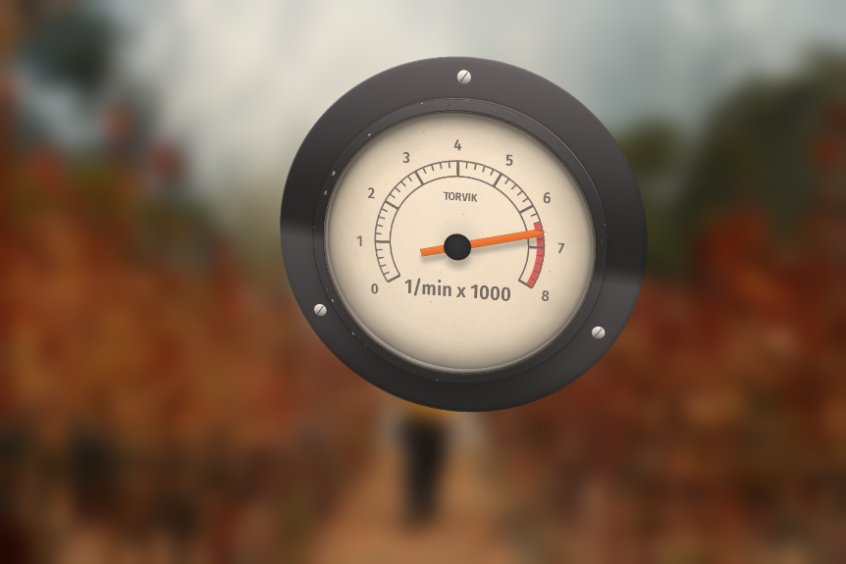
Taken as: 6600 rpm
